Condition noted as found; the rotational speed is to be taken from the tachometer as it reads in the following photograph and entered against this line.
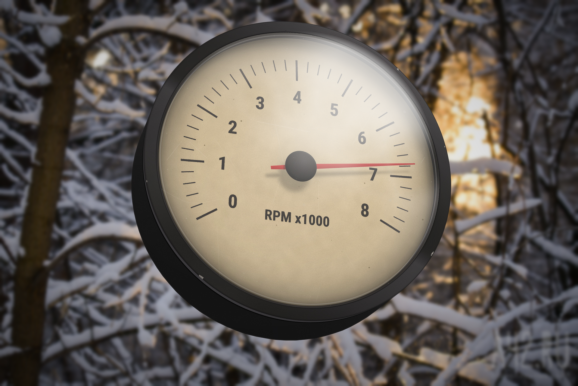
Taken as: 6800 rpm
